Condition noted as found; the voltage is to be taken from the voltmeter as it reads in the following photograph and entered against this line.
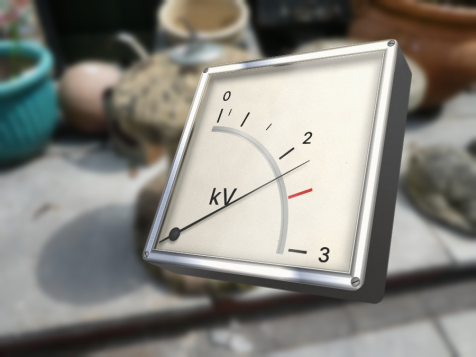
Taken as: 2.25 kV
